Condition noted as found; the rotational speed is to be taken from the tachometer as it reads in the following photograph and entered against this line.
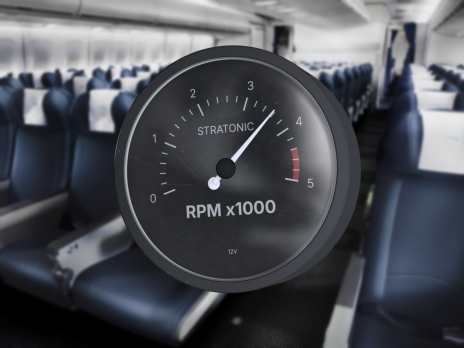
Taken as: 3600 rpm
